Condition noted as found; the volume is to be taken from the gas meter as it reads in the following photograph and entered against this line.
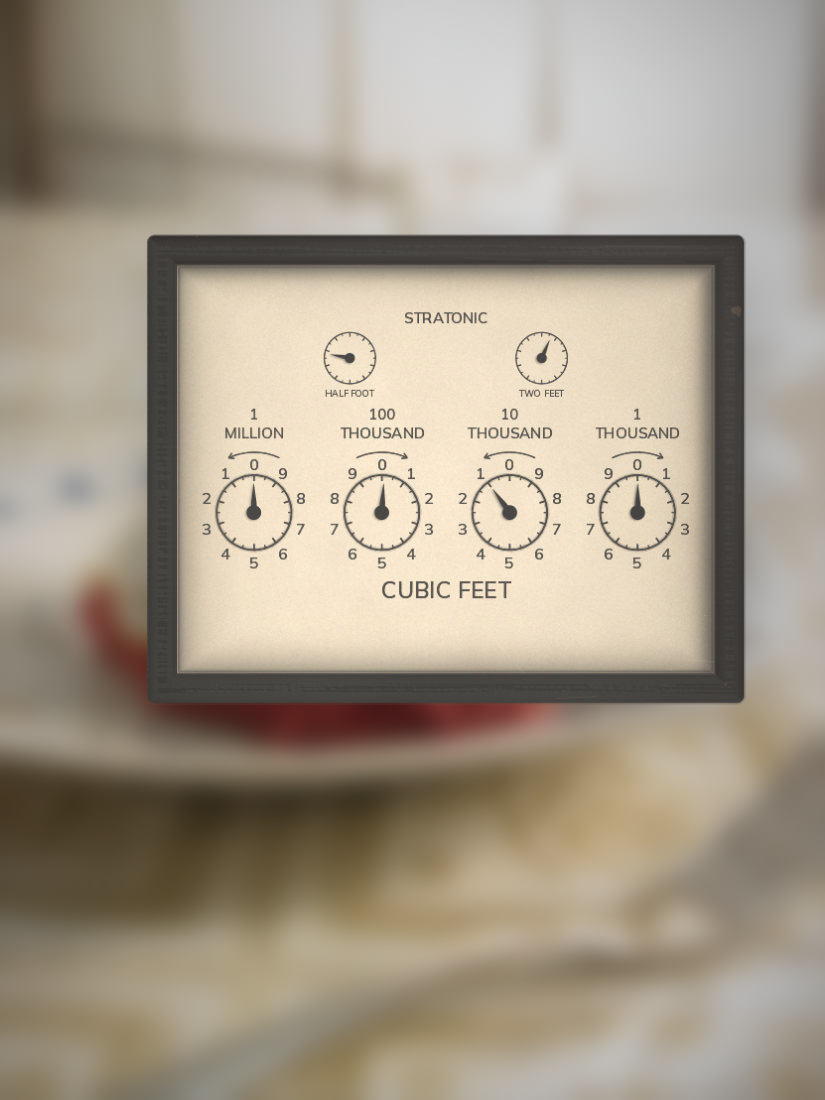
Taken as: 1000 ft³
